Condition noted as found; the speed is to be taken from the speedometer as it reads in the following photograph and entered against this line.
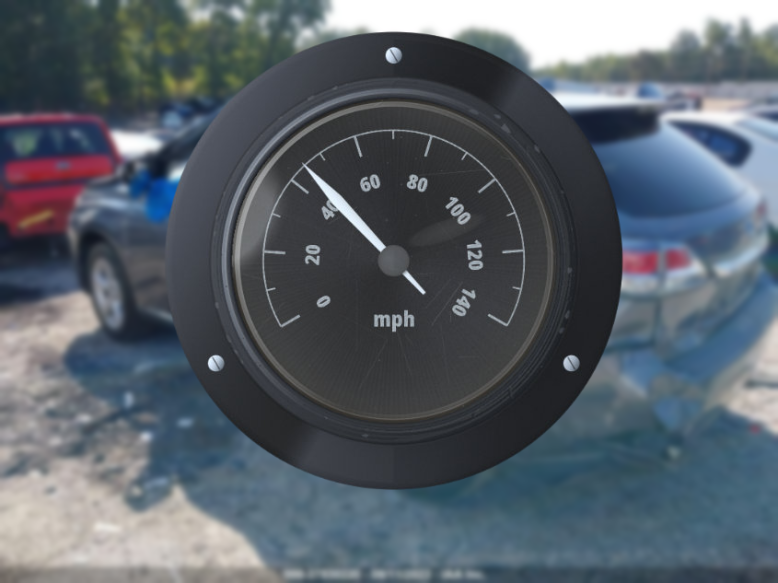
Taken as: 45 mph
